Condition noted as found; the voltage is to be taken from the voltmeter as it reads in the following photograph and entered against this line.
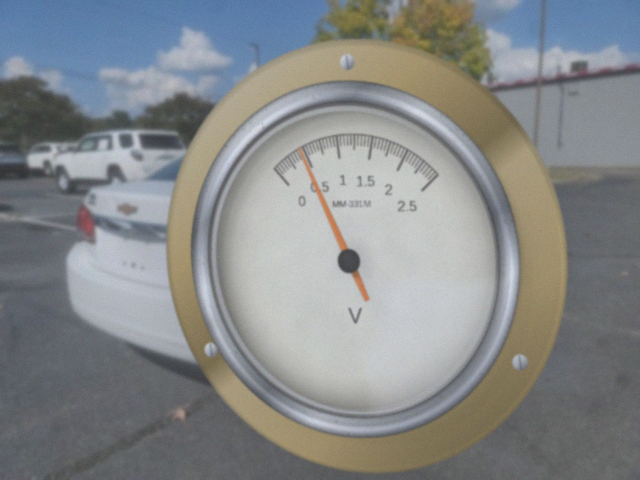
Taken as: 0.5 V
